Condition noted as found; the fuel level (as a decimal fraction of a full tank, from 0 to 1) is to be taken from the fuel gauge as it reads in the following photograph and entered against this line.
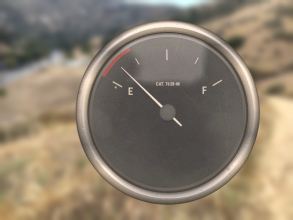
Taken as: 0.125
